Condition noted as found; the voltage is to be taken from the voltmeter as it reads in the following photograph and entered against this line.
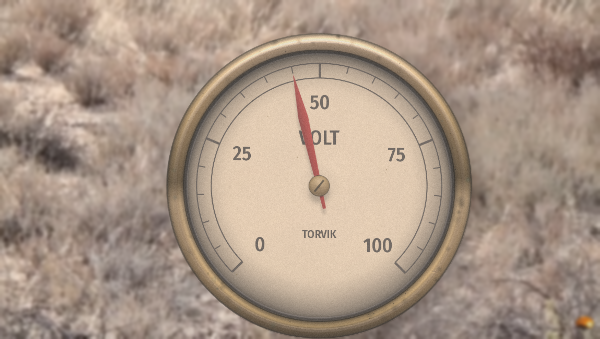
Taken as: 45 V
